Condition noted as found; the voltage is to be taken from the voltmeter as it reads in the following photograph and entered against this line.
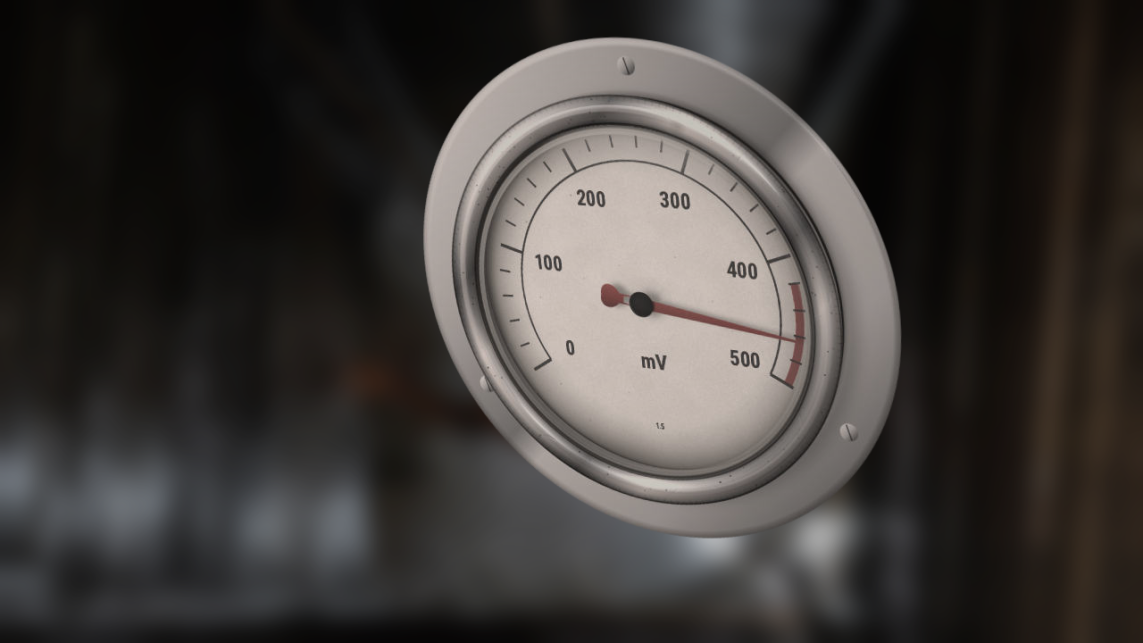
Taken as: 460 mV
